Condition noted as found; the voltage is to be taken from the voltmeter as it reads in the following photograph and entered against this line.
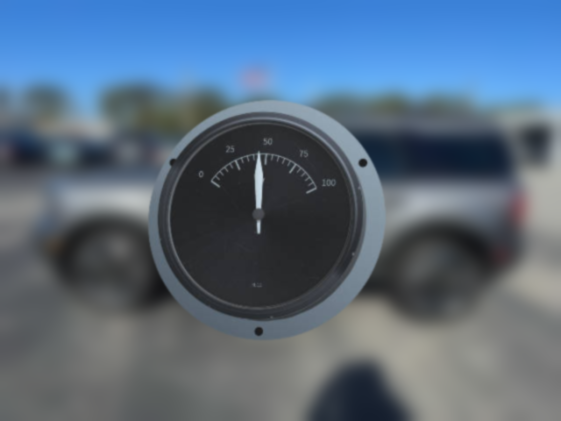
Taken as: 45 V
